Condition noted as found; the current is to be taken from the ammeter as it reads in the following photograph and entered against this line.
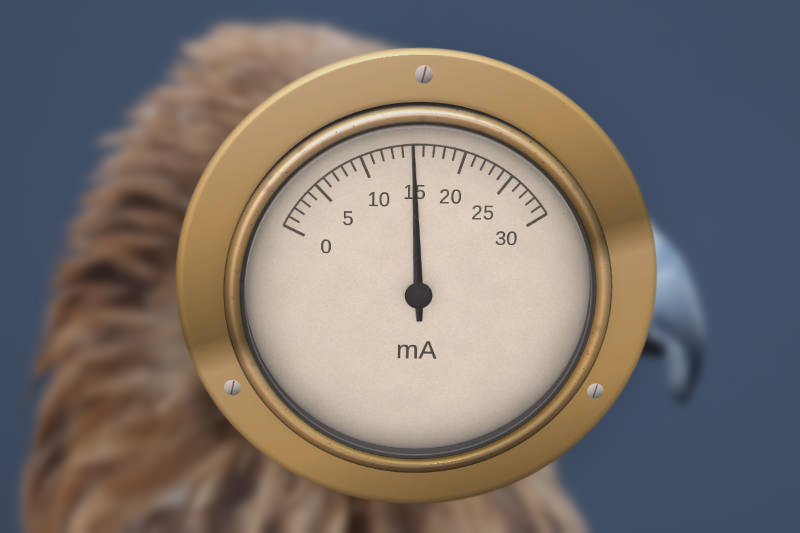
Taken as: 15 mA
